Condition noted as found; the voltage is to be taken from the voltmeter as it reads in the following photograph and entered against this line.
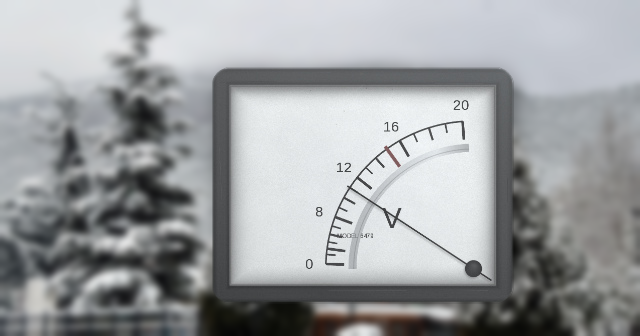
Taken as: 11 V
